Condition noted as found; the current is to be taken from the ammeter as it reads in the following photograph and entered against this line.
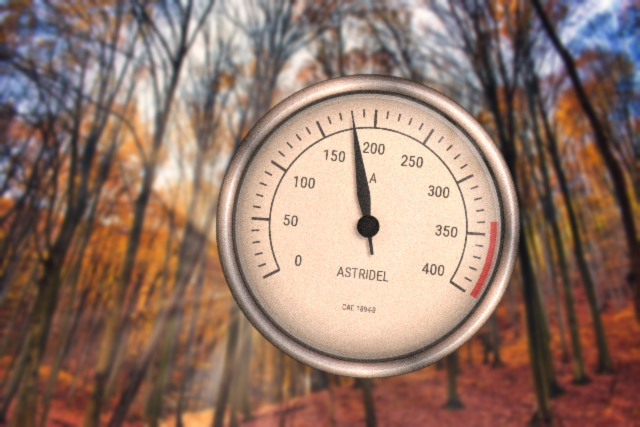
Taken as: 180 A
